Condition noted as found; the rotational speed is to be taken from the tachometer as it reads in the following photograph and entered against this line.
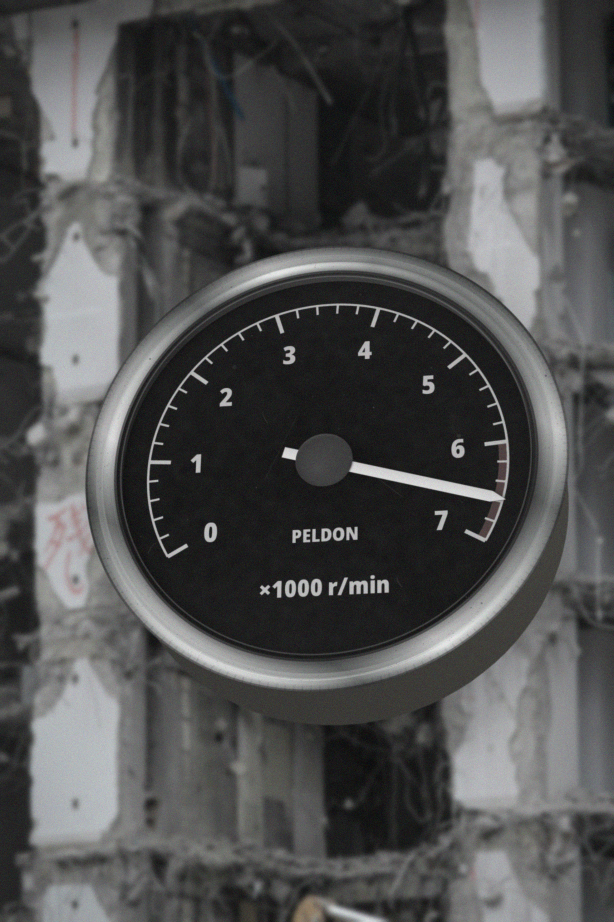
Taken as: 6600 rpm
